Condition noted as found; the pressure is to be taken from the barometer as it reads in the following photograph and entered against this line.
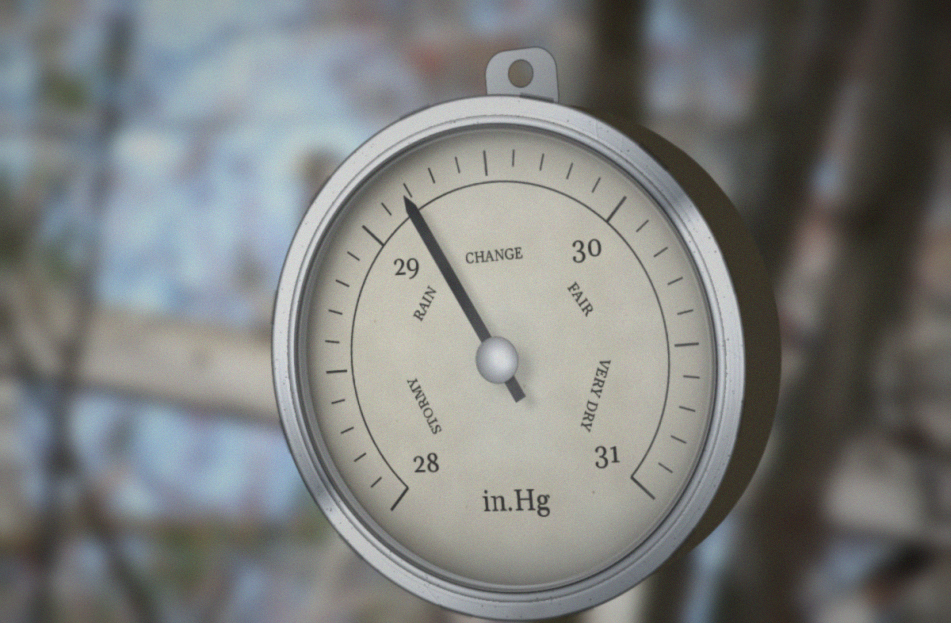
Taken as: 29.2 inHg
